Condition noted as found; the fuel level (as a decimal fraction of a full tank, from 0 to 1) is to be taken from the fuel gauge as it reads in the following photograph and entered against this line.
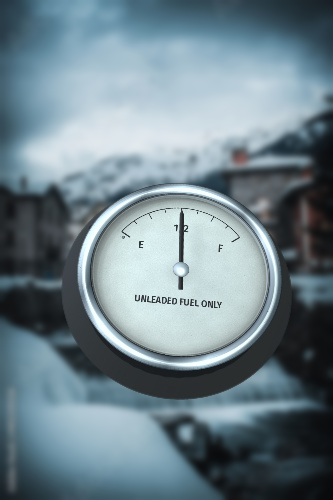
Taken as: 0.5
